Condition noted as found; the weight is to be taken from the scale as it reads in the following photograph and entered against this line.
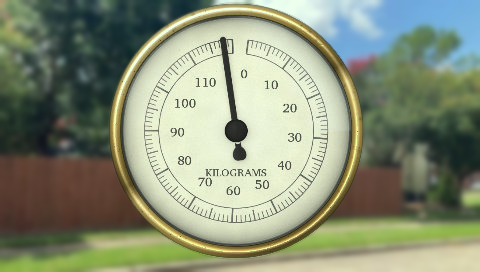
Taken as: 118 kg
